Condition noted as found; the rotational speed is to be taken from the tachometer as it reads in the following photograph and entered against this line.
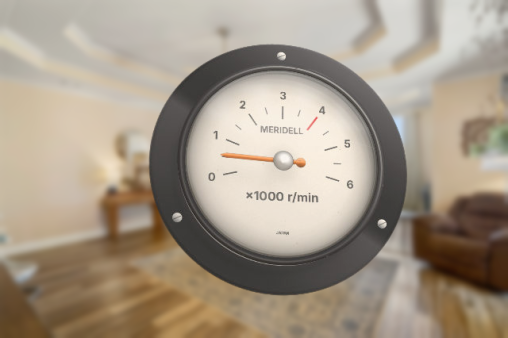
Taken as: 500 rpm
